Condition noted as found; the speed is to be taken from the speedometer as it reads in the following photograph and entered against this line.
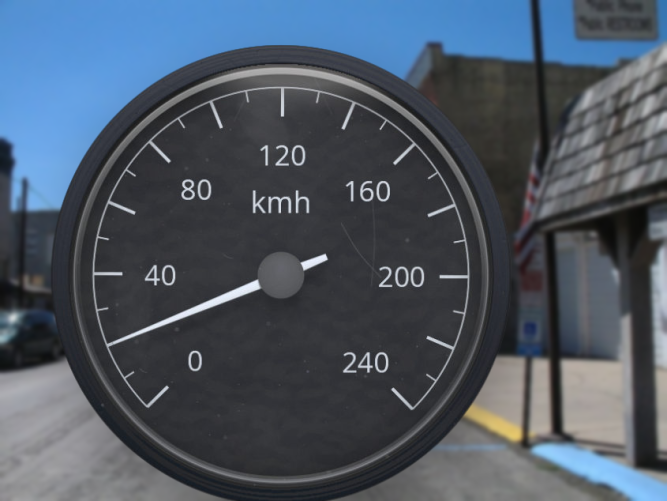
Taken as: 20 km/h
